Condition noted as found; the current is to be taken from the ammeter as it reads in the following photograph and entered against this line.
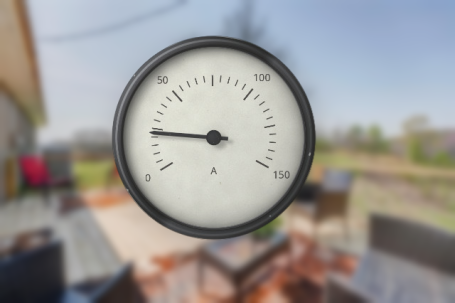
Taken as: 22.5 A
